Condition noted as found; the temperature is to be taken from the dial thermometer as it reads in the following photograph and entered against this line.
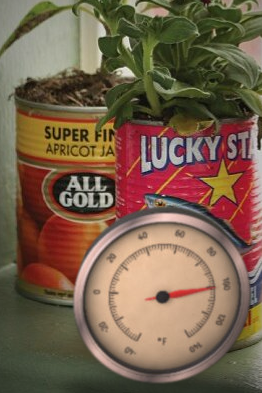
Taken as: 100 °F
